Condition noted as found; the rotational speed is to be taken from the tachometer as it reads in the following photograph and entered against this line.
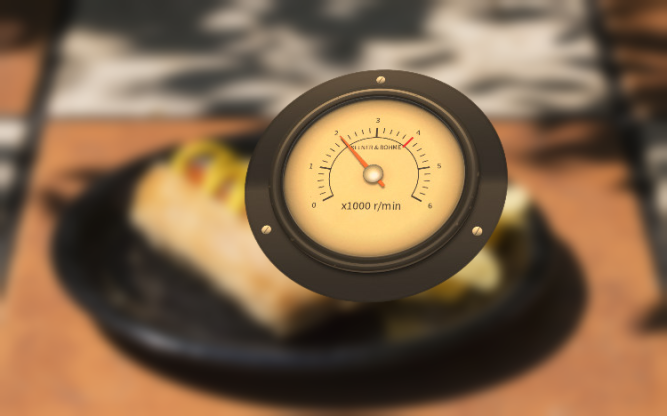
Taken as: 2000 rpm
